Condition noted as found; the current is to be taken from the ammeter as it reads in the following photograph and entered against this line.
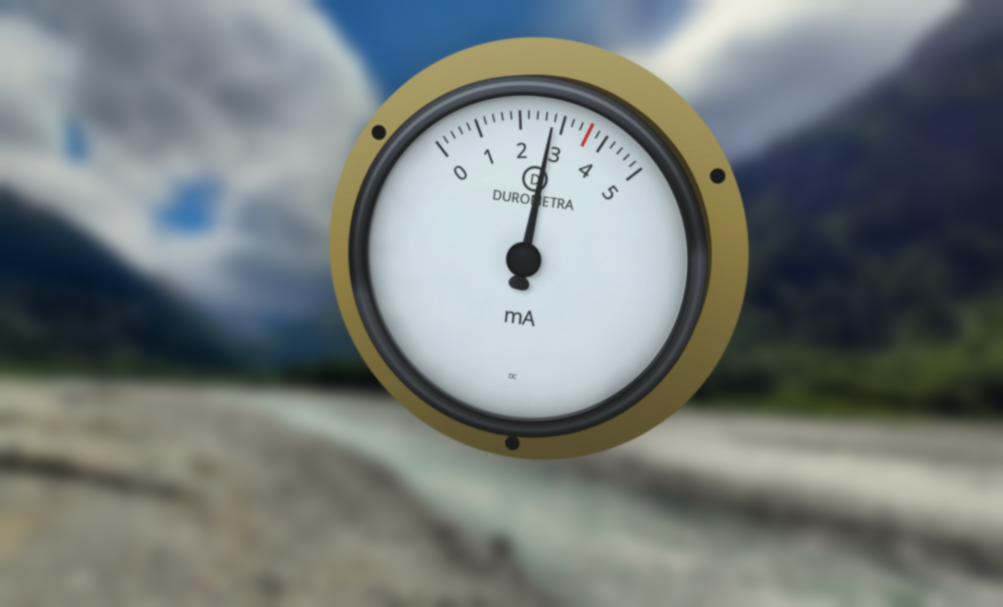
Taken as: 2.8 mA
